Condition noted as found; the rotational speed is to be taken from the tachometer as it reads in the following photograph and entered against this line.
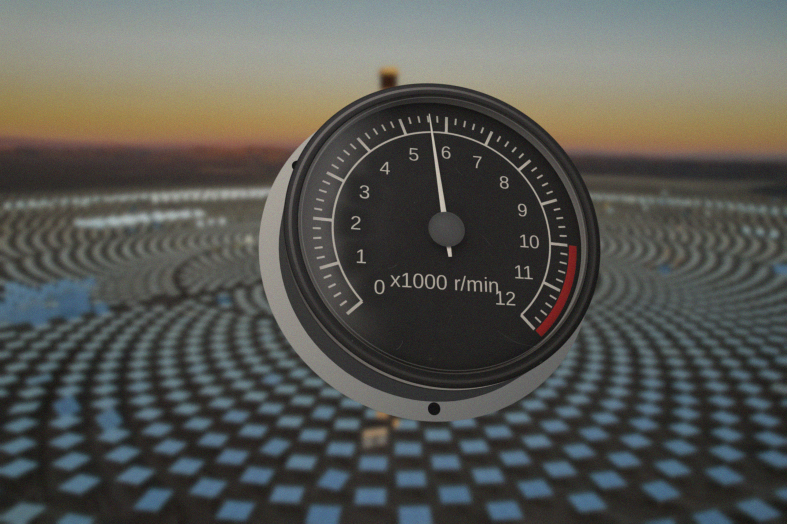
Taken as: 5600 rpm
